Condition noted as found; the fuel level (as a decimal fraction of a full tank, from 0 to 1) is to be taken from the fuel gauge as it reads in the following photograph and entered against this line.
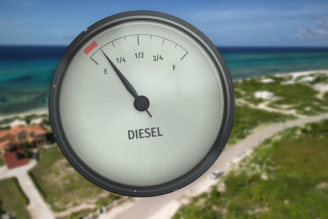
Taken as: 0.125
